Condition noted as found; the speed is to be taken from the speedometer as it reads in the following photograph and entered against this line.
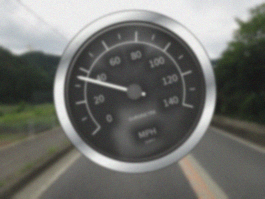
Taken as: 35 mph
